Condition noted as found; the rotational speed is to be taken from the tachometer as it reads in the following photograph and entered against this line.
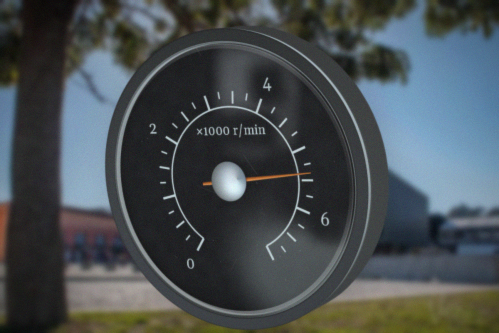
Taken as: 5375 rpm
